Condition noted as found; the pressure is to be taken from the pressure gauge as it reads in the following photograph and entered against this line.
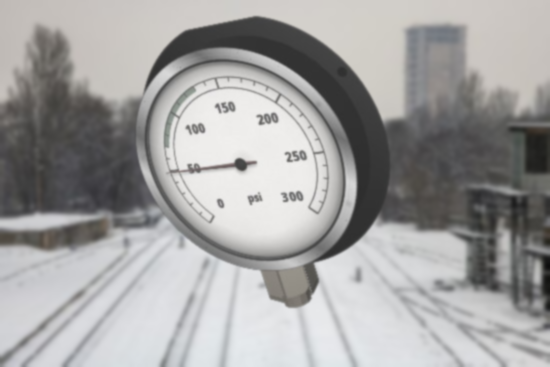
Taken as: 50 psi
